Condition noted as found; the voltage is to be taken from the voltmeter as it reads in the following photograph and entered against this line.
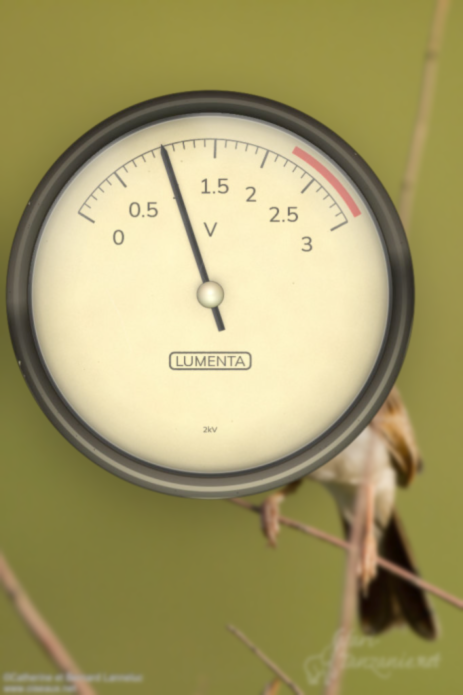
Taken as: 1 V
